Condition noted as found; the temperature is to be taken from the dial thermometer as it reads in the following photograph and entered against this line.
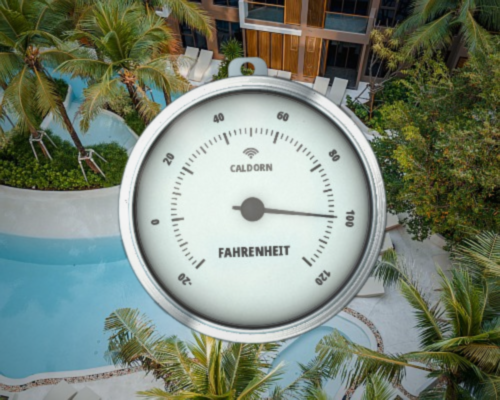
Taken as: 100 °F
